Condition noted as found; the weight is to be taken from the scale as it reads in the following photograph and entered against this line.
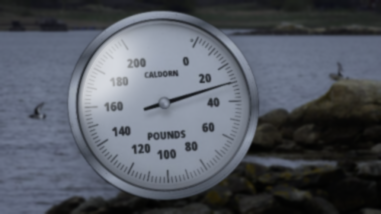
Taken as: 30 lb
